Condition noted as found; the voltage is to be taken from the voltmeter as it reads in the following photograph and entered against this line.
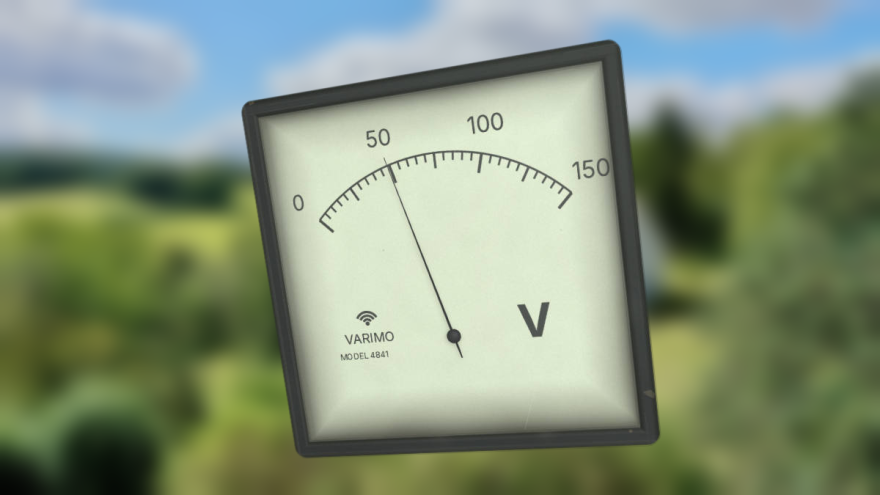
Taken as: 50 V
